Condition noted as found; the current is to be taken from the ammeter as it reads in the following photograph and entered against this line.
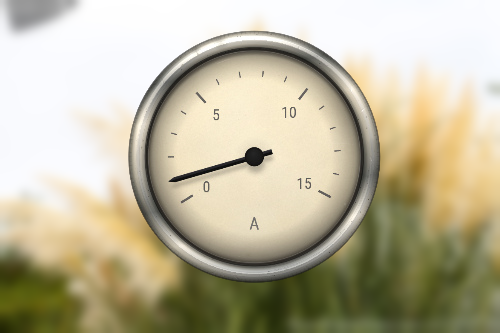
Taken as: 1 A
